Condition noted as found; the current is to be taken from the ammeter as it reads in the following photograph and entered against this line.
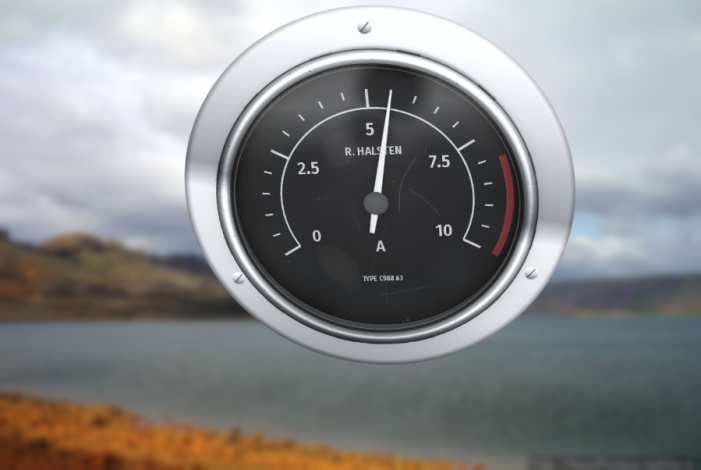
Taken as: 5.5 A
